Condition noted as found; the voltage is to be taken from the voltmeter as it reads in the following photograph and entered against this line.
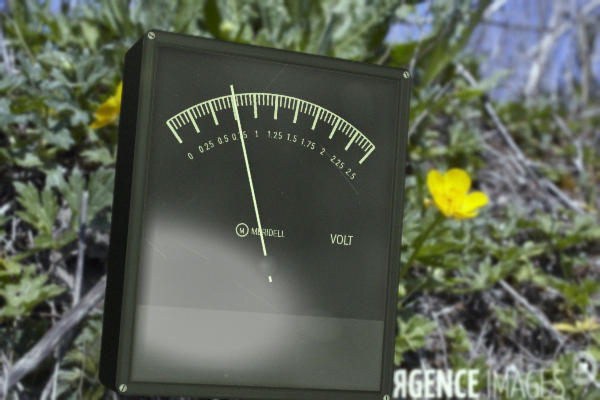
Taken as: 0.75 V
